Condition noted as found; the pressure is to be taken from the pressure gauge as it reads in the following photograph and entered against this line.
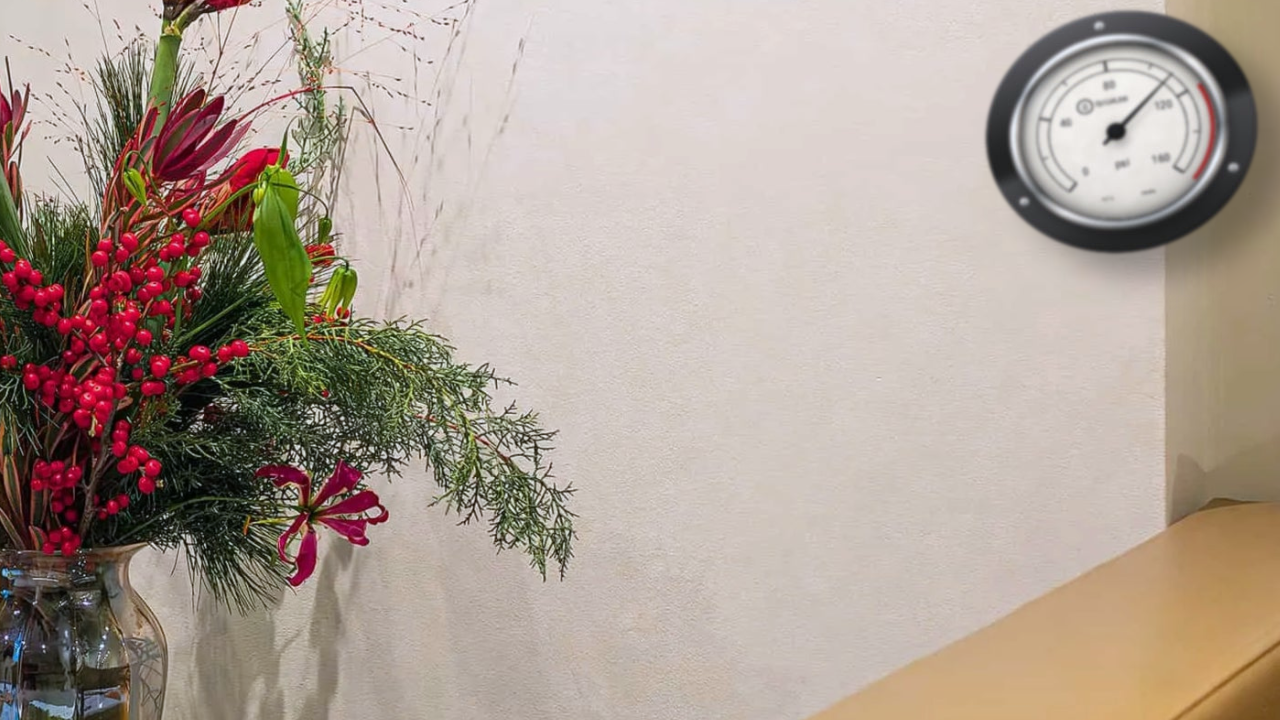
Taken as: 110 psi
